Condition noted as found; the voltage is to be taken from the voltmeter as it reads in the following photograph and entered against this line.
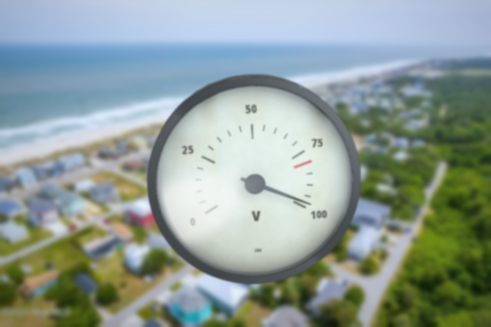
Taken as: 97.5 V
